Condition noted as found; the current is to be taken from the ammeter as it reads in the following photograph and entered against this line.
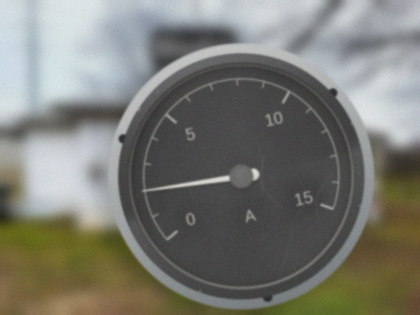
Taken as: 2 A
